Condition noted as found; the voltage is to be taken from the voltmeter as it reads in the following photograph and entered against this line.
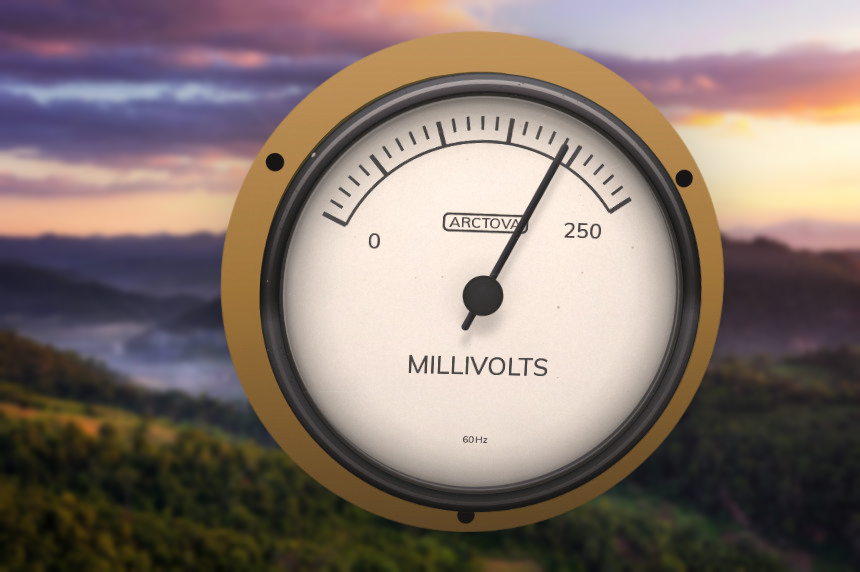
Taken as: 190 mV
